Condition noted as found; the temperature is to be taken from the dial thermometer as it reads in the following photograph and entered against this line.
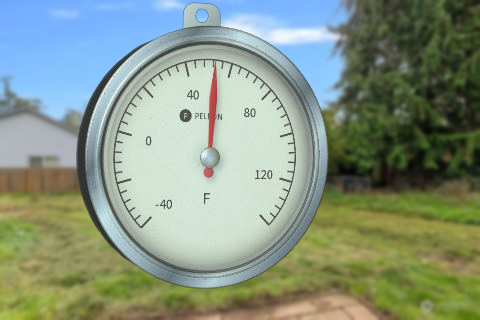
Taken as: 52 °F
